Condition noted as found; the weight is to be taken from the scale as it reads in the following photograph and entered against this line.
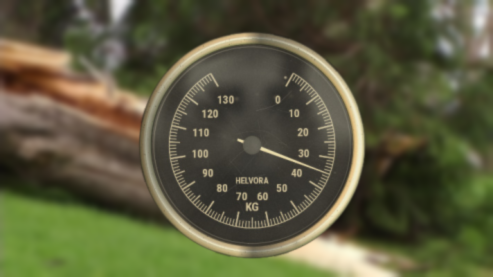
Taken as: 35 kg
